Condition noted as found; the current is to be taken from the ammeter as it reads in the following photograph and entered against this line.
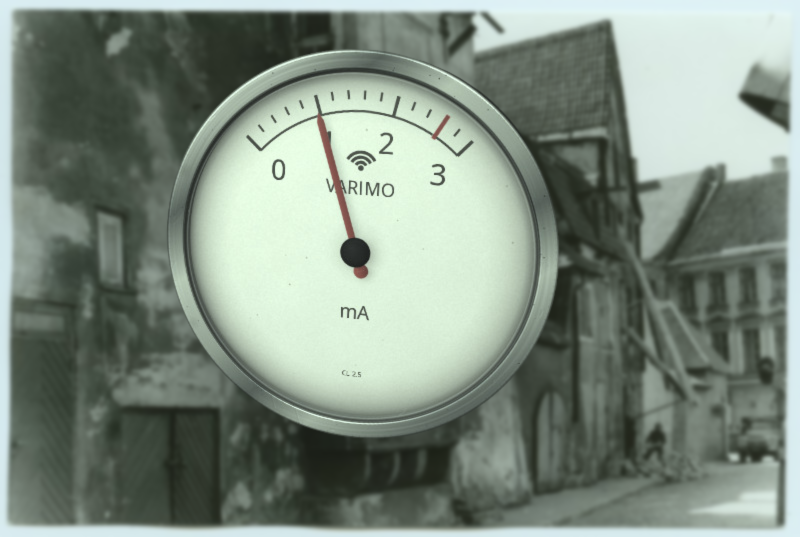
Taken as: 1 mA
